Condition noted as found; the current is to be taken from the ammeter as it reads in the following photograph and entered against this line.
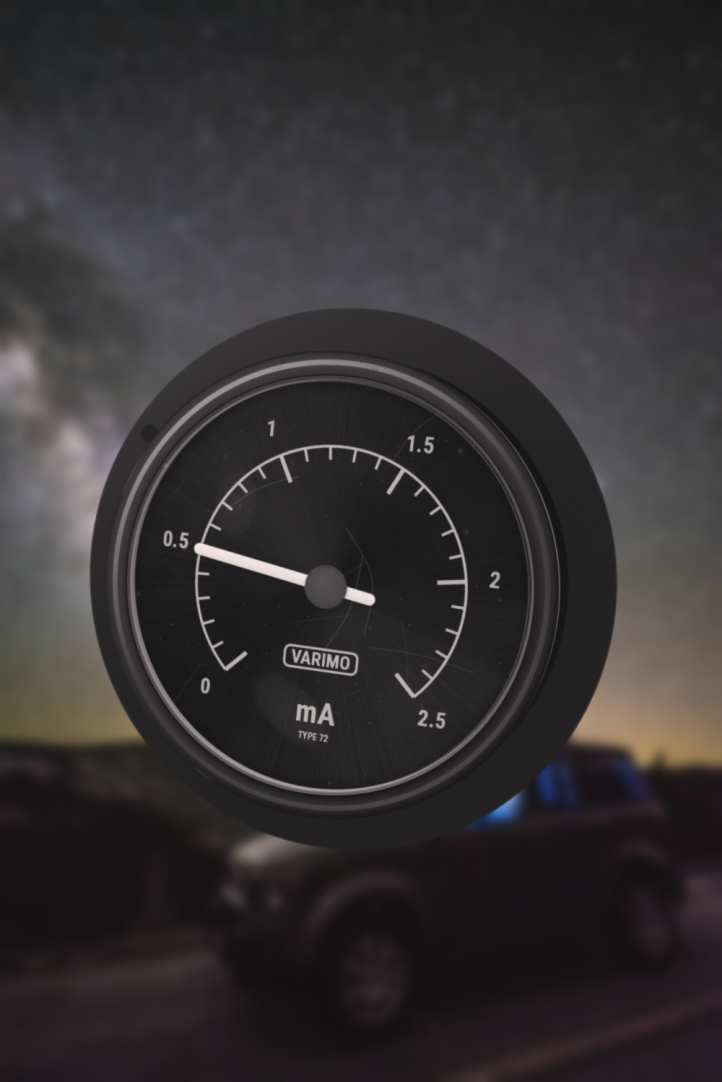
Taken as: 0.5 mA
